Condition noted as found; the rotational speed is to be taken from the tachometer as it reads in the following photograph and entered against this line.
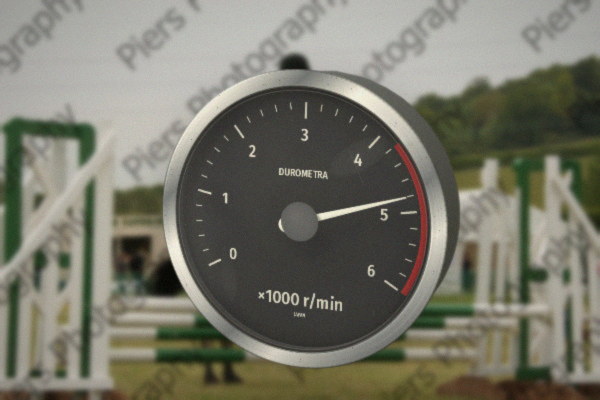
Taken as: 4800 rpm
